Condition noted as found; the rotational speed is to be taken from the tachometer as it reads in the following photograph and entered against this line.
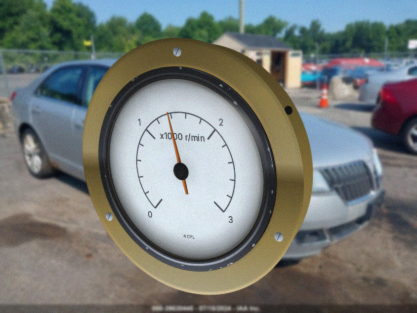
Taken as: 1400 rpm
